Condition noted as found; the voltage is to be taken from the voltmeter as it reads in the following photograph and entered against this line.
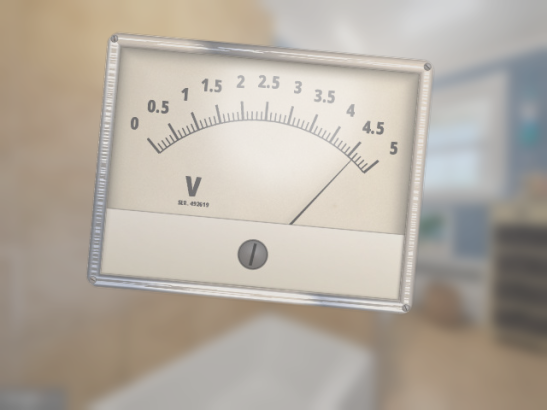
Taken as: 4.6 V
